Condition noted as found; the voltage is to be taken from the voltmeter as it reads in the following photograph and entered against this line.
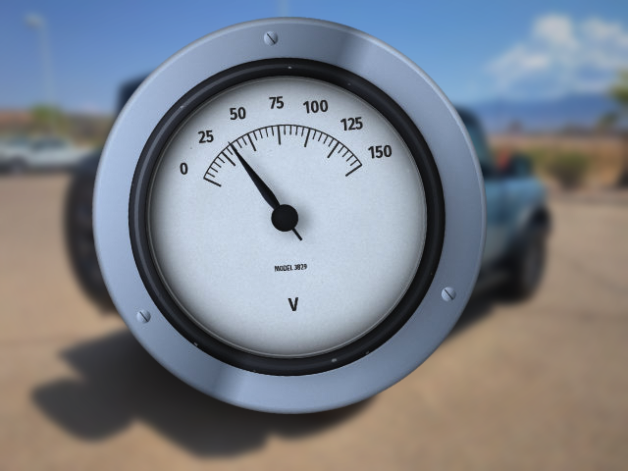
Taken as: 35 V
